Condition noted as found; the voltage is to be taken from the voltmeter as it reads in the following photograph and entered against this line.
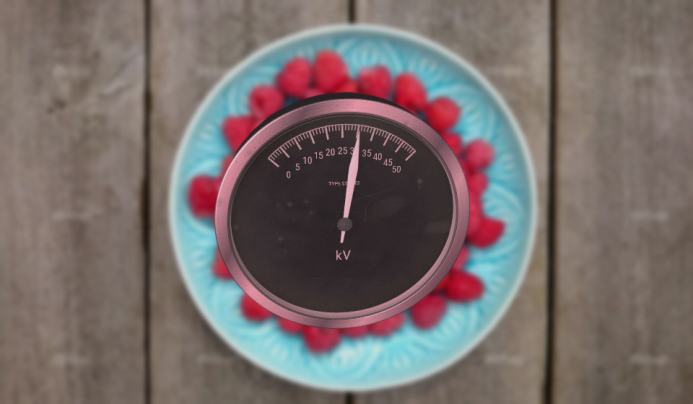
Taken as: 30 kV
